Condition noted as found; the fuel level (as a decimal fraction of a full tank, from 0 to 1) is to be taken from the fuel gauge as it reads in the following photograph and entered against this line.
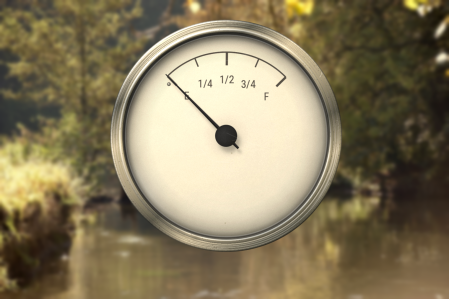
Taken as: 0
